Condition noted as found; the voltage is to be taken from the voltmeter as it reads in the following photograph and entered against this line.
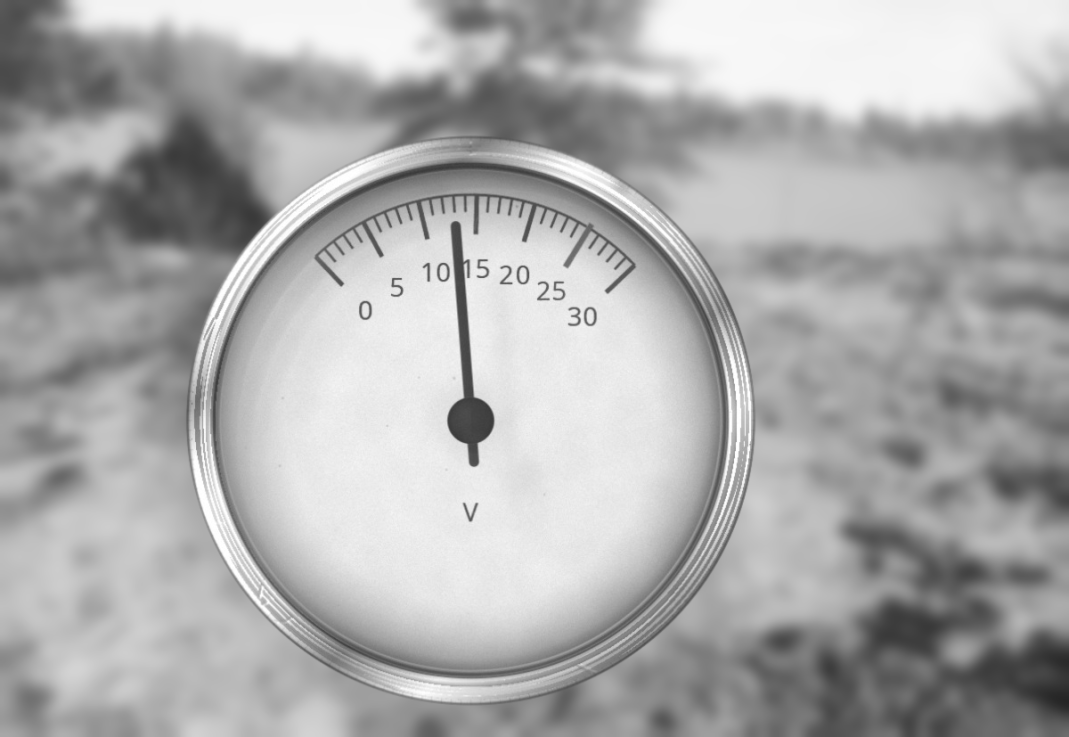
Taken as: 13 V
